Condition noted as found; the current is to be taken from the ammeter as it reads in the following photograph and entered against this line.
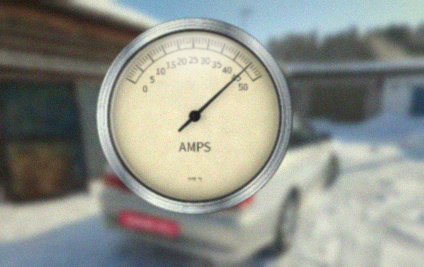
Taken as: 45 A
